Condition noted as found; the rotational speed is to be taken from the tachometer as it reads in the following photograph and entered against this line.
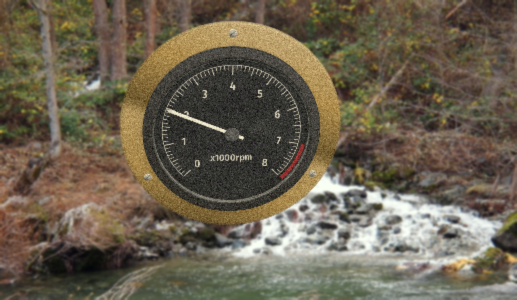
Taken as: 2000 rpm
